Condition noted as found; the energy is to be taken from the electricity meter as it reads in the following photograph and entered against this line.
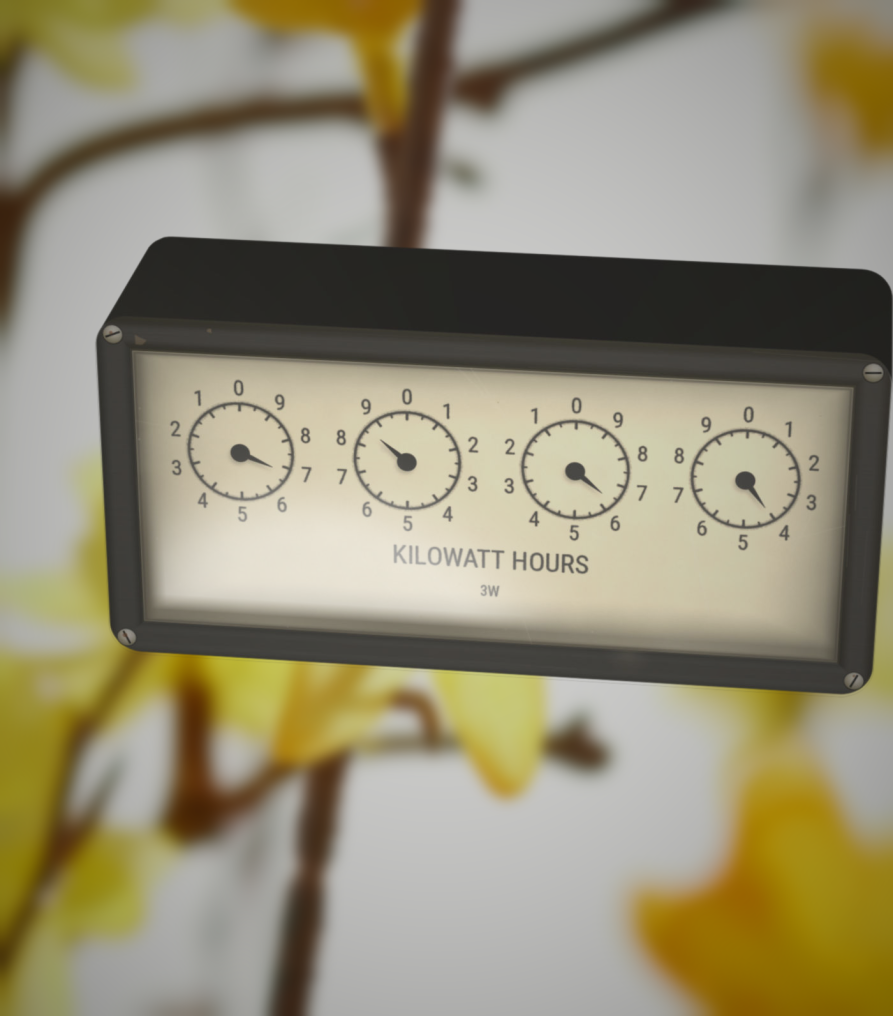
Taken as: 6864 kWh
